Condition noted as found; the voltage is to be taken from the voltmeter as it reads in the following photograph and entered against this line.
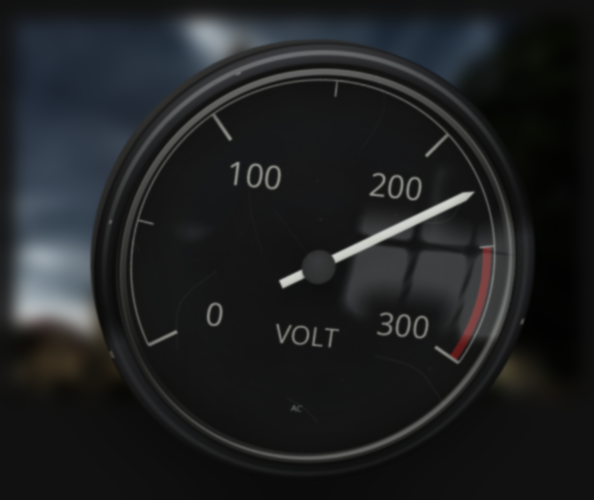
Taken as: 225 V
